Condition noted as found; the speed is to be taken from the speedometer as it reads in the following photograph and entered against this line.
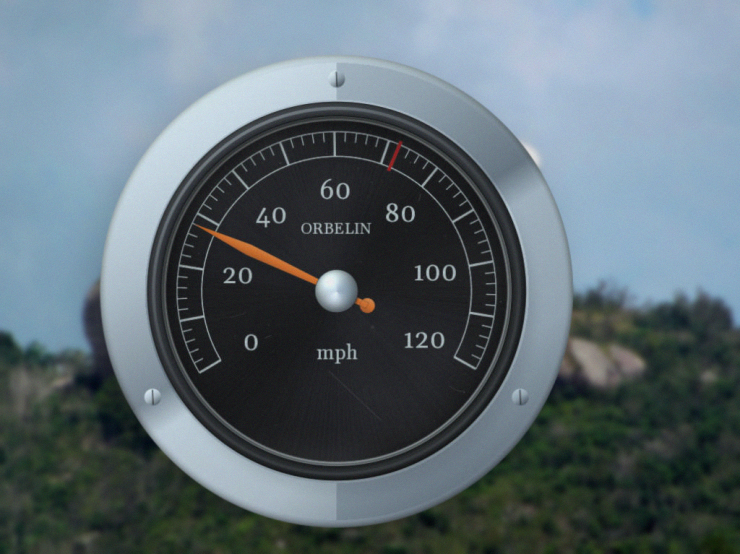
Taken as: 28 mph
